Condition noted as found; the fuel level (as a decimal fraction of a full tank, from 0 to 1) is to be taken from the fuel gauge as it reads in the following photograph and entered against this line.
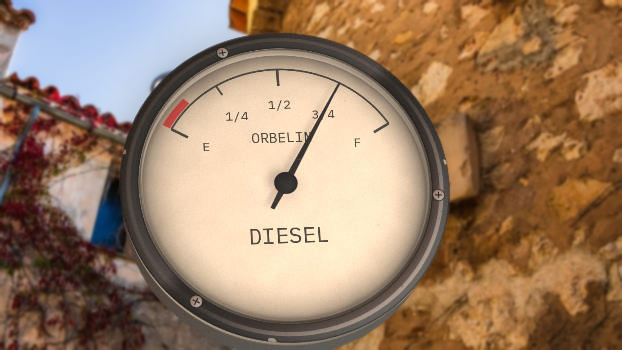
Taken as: 0.75
